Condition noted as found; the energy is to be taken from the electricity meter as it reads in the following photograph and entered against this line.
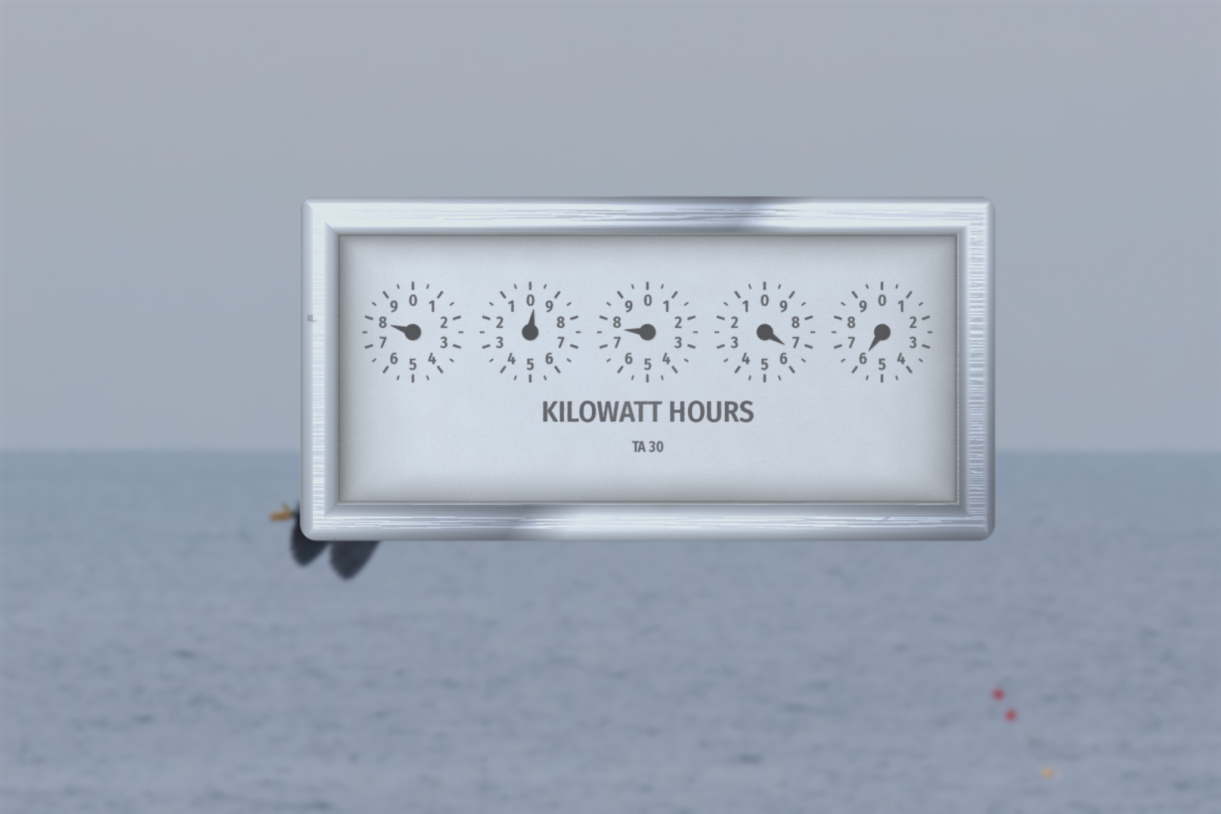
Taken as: 79766 kWh
